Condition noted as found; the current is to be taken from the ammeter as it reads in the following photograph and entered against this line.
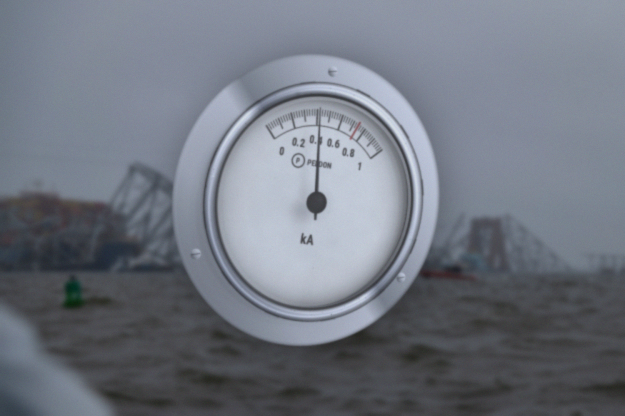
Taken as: 0.4 kA
